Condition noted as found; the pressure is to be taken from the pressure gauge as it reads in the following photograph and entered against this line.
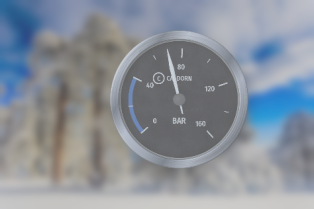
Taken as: 70 bar
